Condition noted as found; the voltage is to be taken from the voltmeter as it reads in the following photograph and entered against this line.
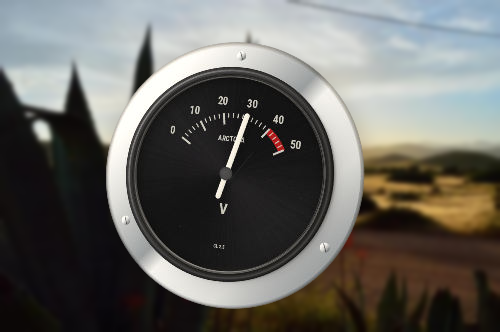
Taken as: 30 V
